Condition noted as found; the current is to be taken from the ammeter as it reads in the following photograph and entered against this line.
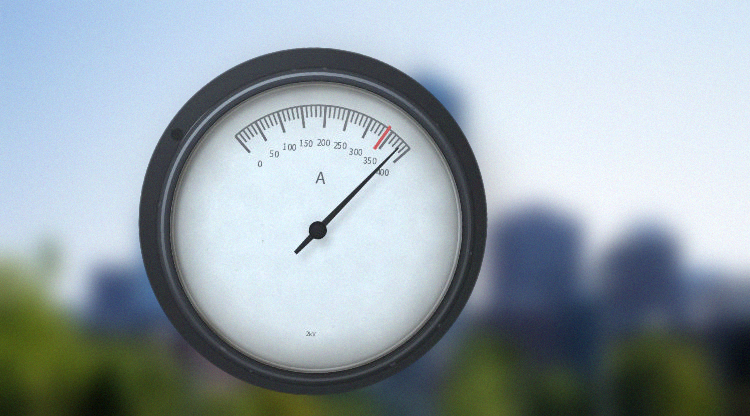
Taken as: 380 A
